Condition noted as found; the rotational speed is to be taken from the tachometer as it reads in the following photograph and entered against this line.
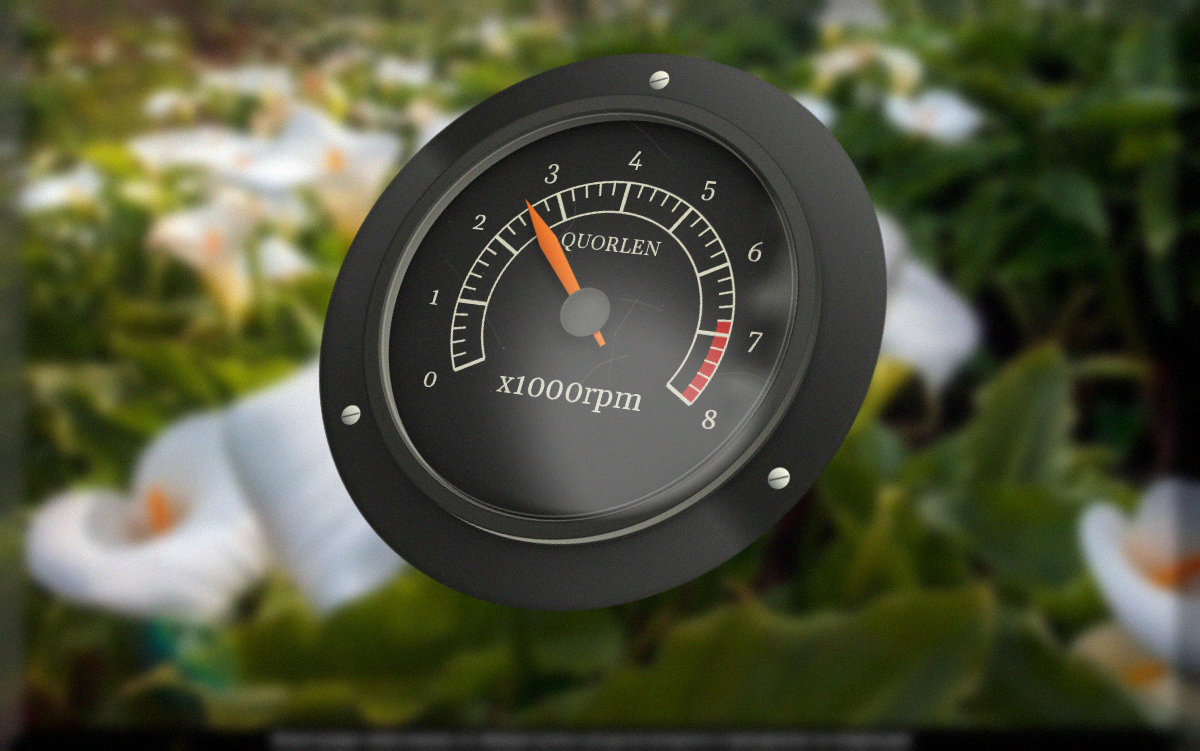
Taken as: 2600 rpm
